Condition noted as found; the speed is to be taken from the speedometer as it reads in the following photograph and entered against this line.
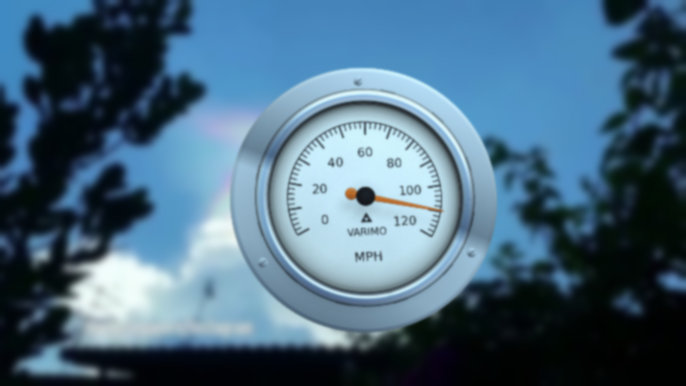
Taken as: 110 mph
